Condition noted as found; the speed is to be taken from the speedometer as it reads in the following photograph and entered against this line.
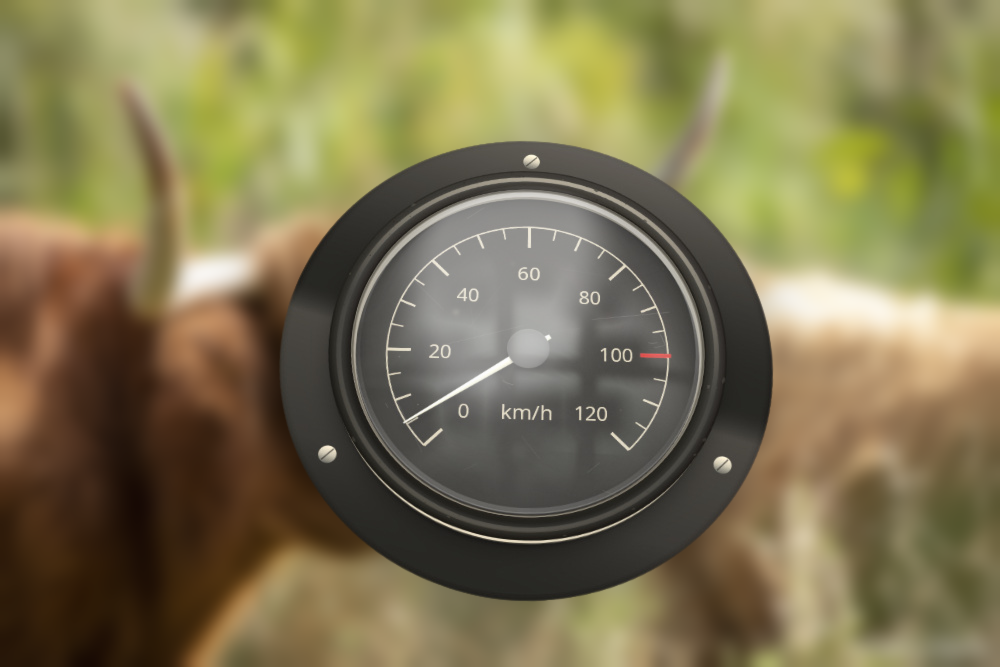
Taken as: 5 km/h
